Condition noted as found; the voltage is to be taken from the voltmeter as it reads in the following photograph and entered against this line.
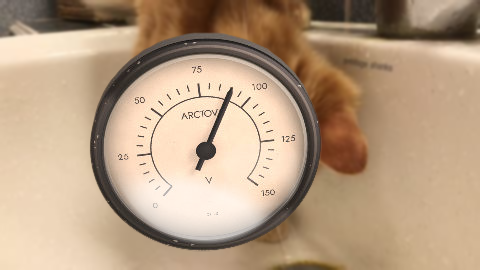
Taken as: 90 V
